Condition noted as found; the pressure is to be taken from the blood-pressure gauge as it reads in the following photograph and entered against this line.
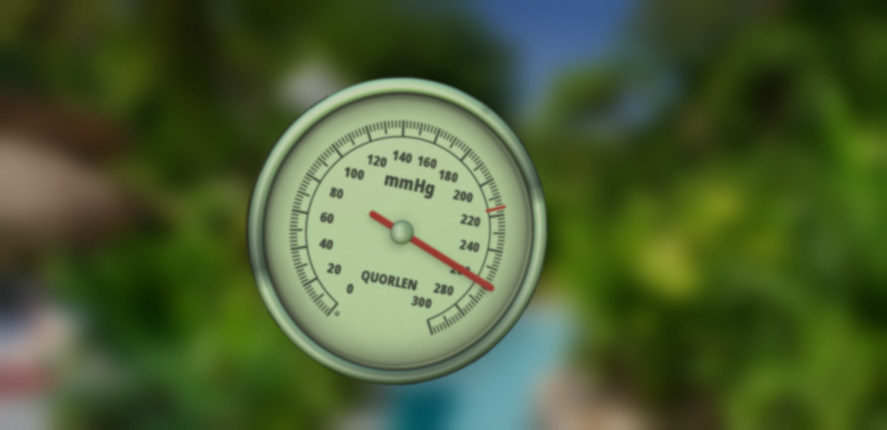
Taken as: 260 mmHg
